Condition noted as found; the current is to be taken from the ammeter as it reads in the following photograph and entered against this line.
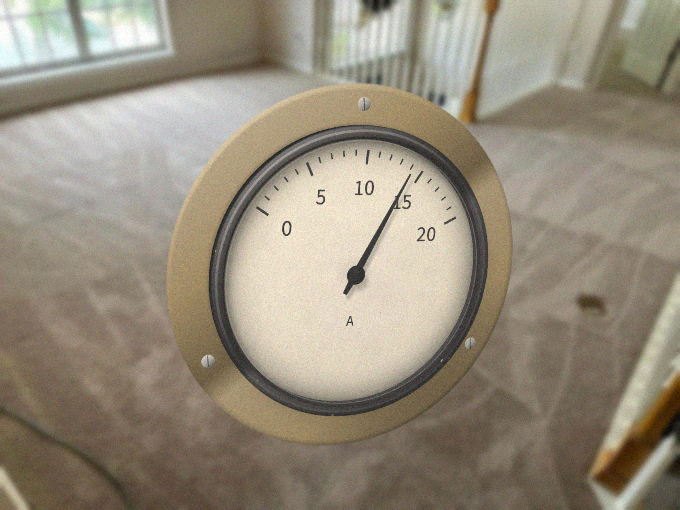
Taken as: 14 A
